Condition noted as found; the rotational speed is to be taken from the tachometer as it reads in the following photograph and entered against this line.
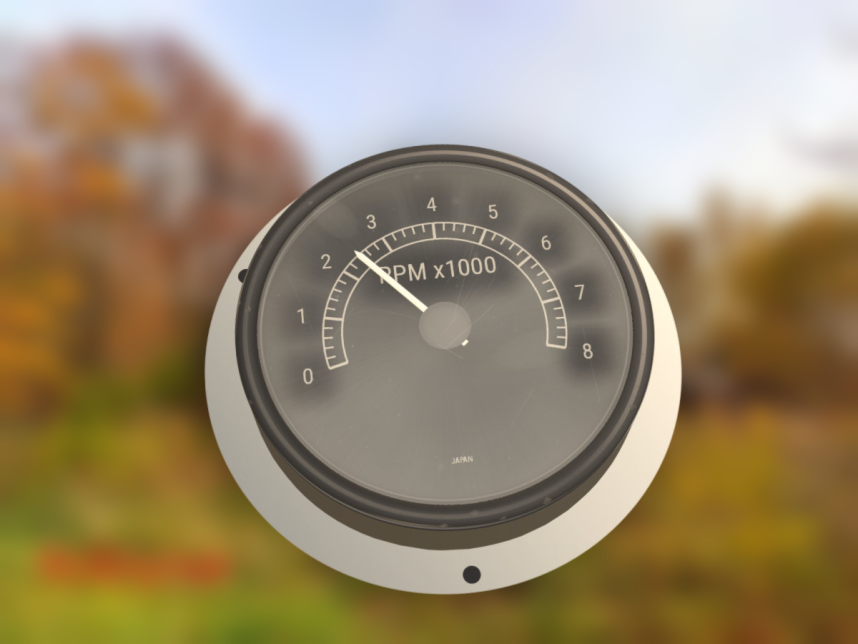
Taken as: 2400 rpm
